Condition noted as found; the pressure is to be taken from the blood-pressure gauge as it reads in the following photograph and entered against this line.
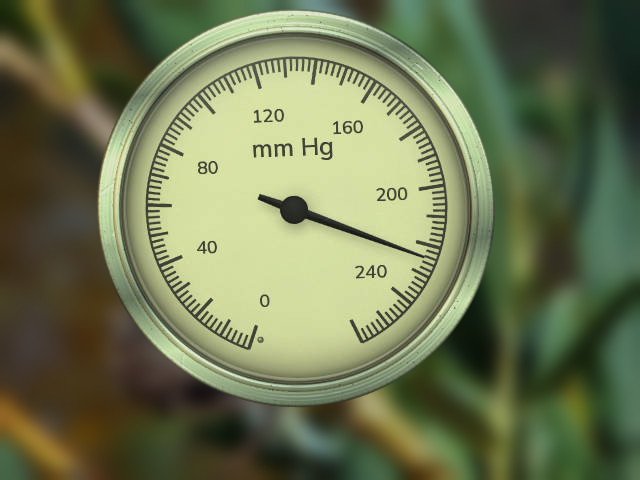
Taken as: 224 mmHg
